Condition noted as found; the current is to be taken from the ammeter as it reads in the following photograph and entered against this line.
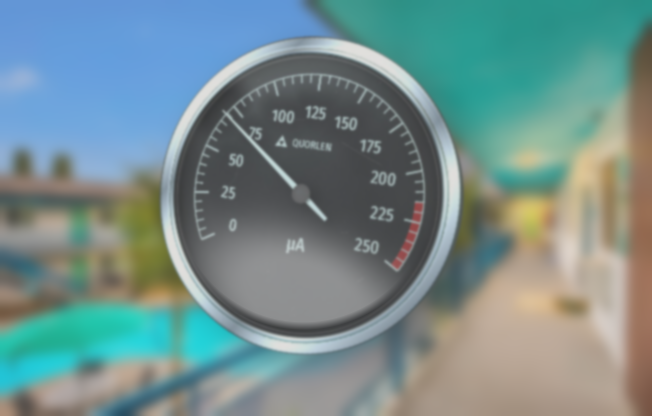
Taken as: 70 µA
